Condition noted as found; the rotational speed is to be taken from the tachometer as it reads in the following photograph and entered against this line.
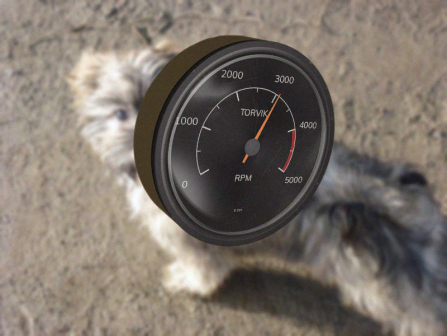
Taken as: 3000 rpm
